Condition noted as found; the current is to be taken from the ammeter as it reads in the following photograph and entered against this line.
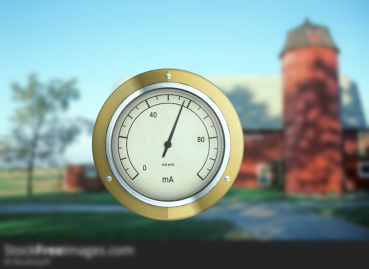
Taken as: 57.5 mA
